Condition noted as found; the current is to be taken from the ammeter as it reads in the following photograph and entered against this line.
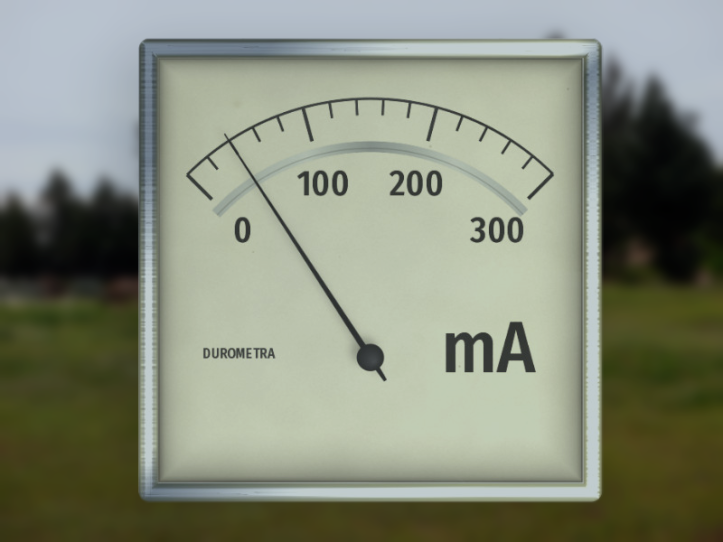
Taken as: 40 mA
